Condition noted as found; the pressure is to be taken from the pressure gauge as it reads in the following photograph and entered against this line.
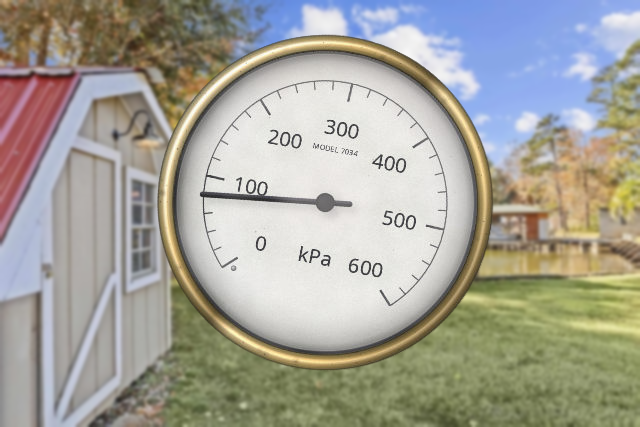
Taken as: 80 kPa
